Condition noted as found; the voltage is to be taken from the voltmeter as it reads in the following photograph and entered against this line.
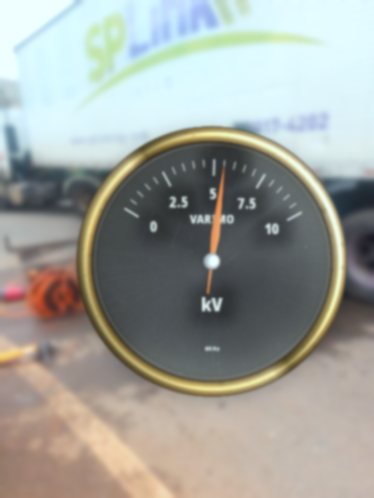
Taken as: 5.5 kV
